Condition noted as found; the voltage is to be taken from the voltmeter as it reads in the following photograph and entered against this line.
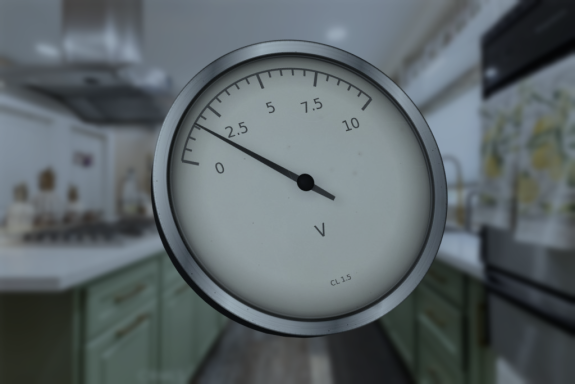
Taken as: 1.5 V
